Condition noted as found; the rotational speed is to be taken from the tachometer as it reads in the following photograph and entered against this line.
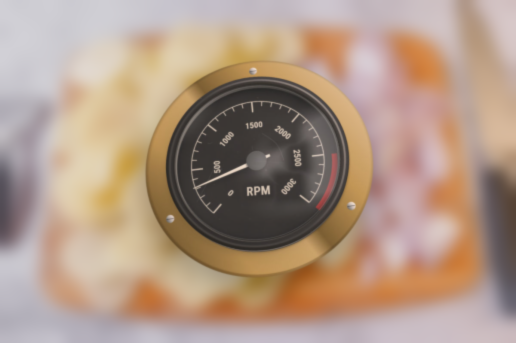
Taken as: 300 rpm
